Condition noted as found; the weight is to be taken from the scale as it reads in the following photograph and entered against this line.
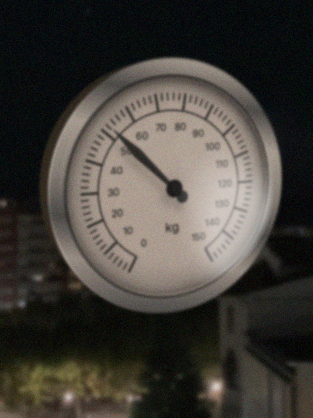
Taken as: 52 kg
